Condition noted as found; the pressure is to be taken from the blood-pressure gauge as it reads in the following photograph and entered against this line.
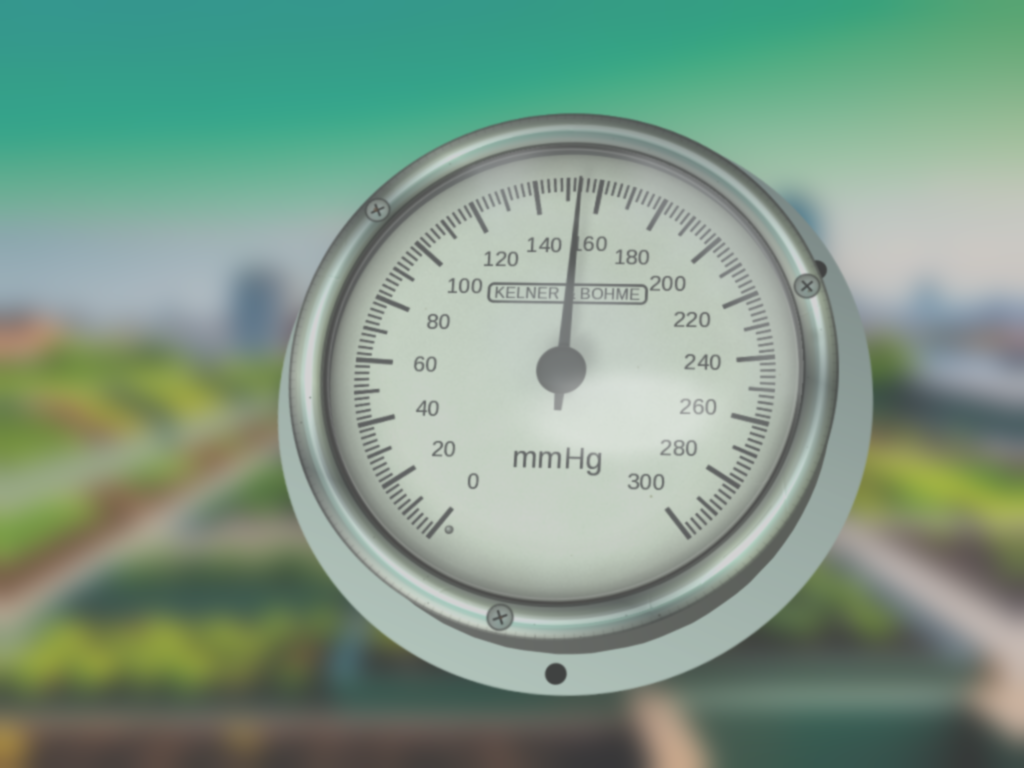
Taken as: 154 mmHg
